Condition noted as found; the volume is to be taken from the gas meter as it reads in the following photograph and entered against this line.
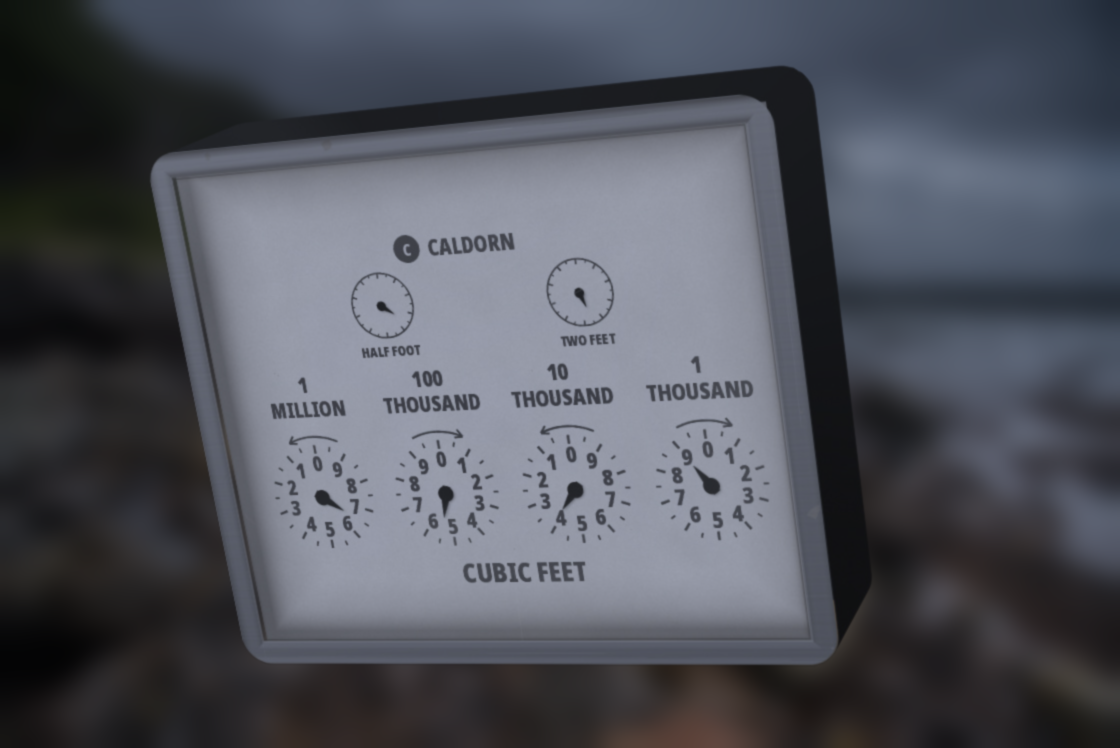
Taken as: 653900 ft³
